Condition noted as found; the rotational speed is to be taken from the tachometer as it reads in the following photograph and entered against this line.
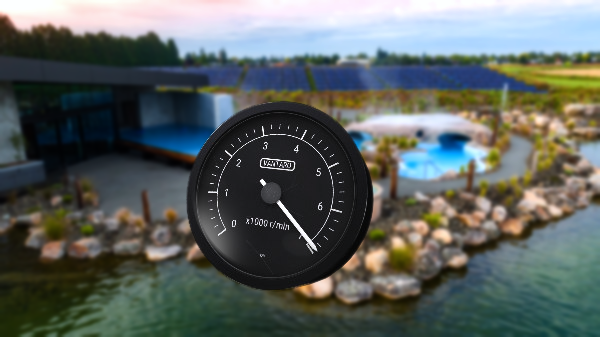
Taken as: 6900 rpm
